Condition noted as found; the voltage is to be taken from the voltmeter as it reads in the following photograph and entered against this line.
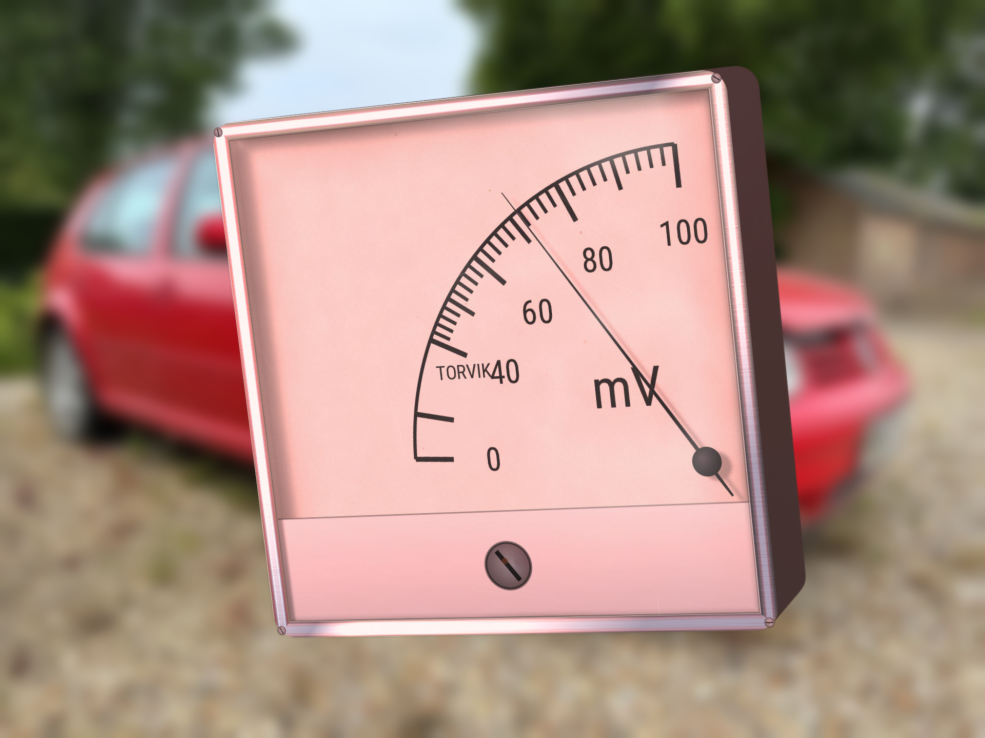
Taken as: 72 mV
